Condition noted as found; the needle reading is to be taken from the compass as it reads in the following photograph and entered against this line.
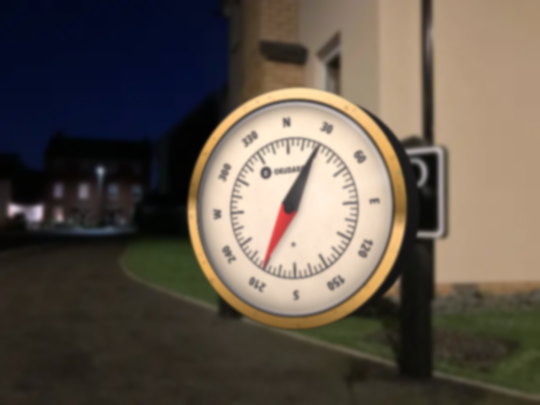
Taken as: 210 °
